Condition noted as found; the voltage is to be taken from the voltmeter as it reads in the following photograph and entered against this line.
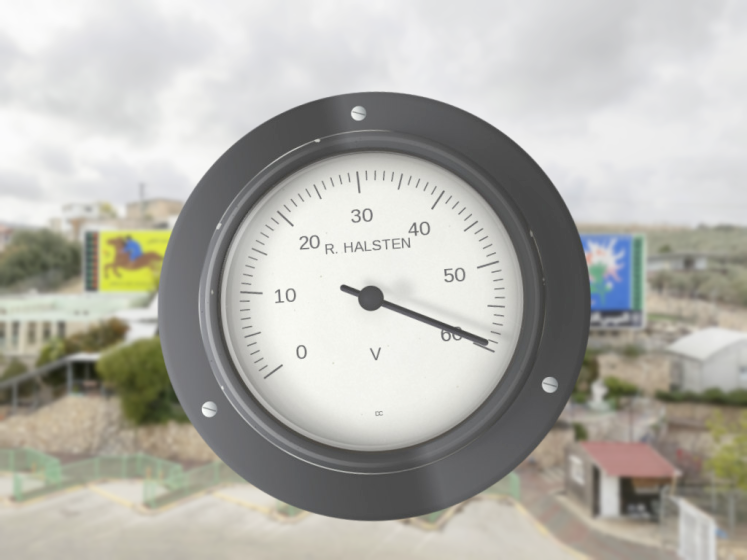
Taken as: 59.5 V
